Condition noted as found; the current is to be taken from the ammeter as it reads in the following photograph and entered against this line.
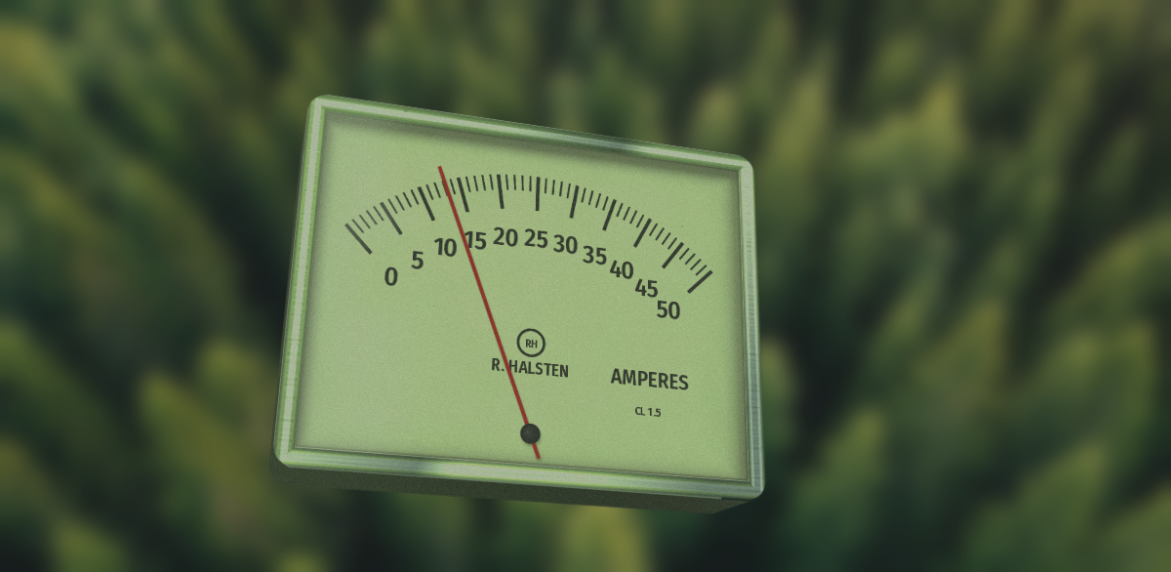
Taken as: 13 A
